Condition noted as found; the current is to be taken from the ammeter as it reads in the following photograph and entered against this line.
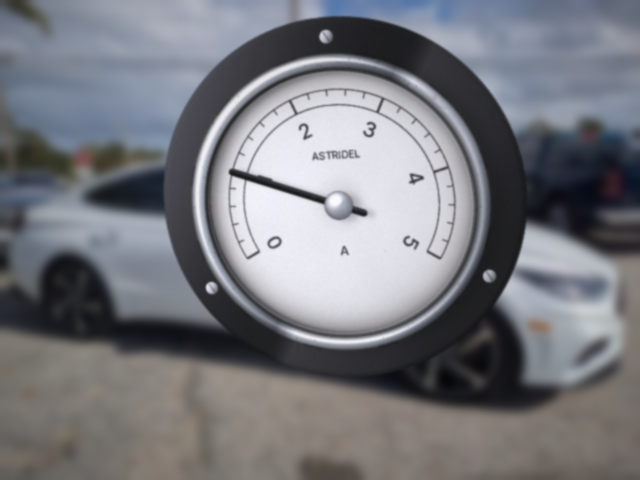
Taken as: 1 A
